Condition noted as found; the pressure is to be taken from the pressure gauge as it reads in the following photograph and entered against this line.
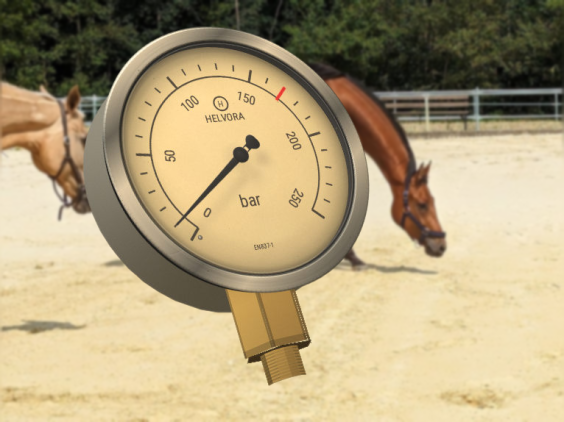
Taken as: 10 bar
